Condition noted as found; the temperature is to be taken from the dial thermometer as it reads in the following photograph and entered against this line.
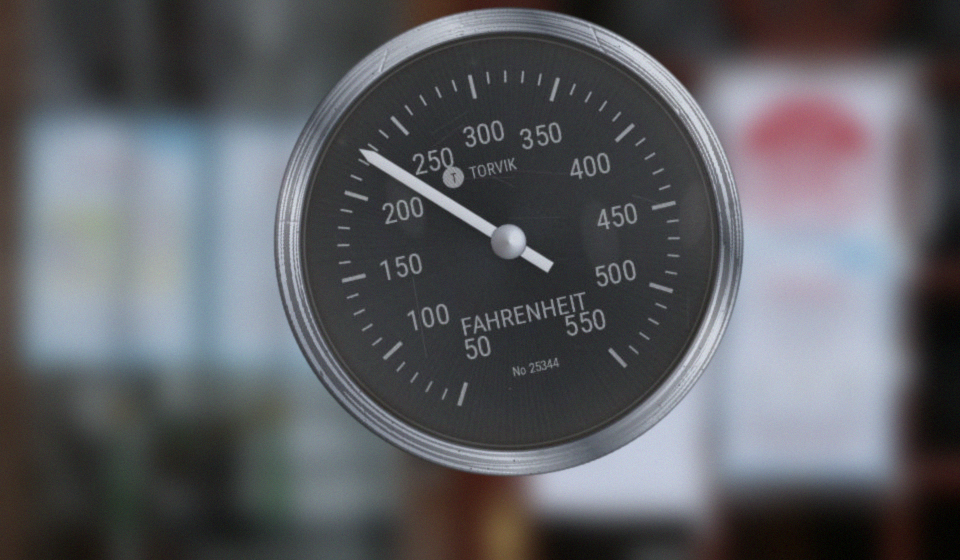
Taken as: 225 °F
